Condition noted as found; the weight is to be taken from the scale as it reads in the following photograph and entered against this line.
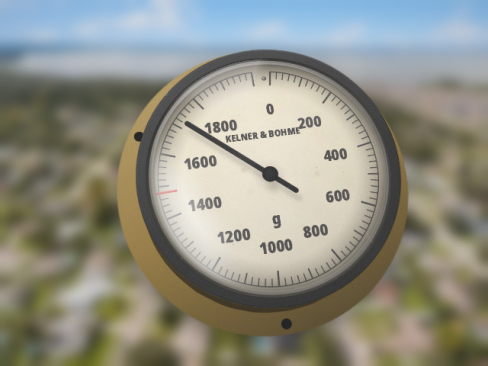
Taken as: 1720 g
